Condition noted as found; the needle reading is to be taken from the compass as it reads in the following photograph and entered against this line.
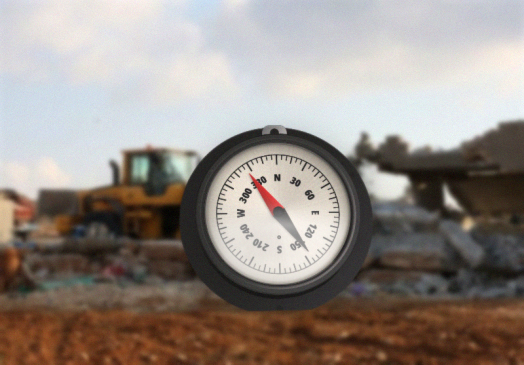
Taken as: 325 °
